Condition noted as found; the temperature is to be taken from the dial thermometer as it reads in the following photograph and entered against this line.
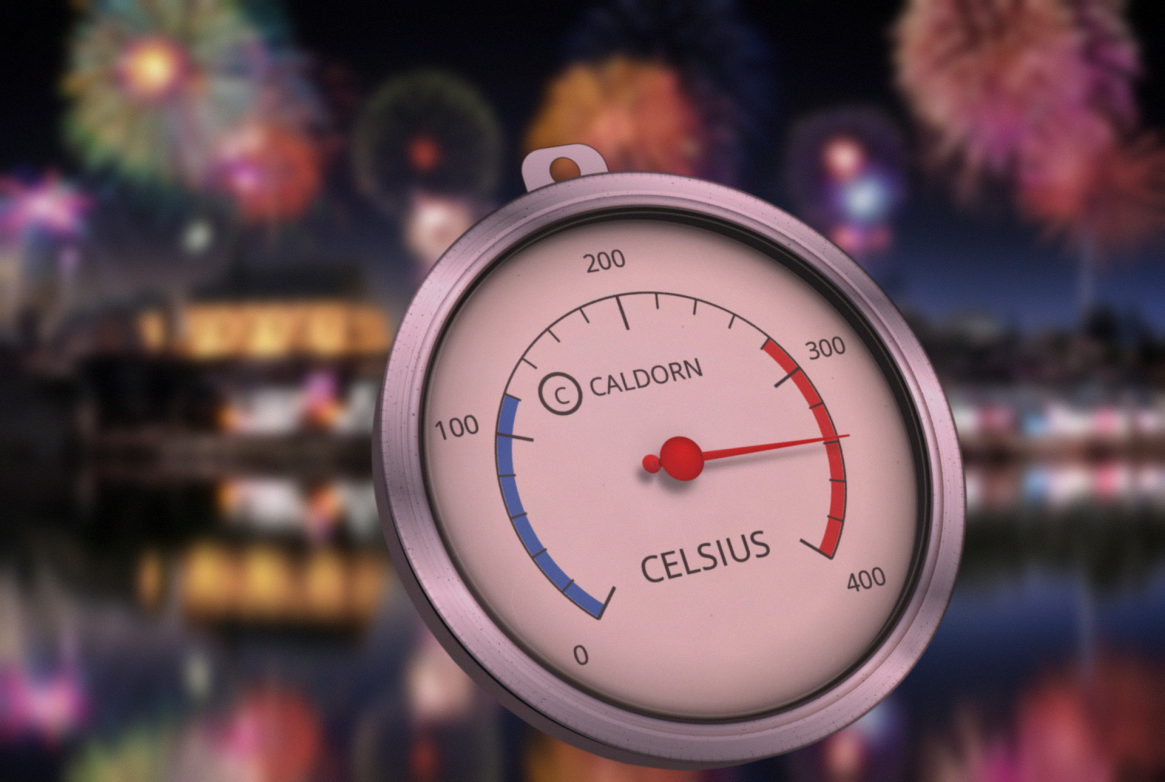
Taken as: 340 °C
